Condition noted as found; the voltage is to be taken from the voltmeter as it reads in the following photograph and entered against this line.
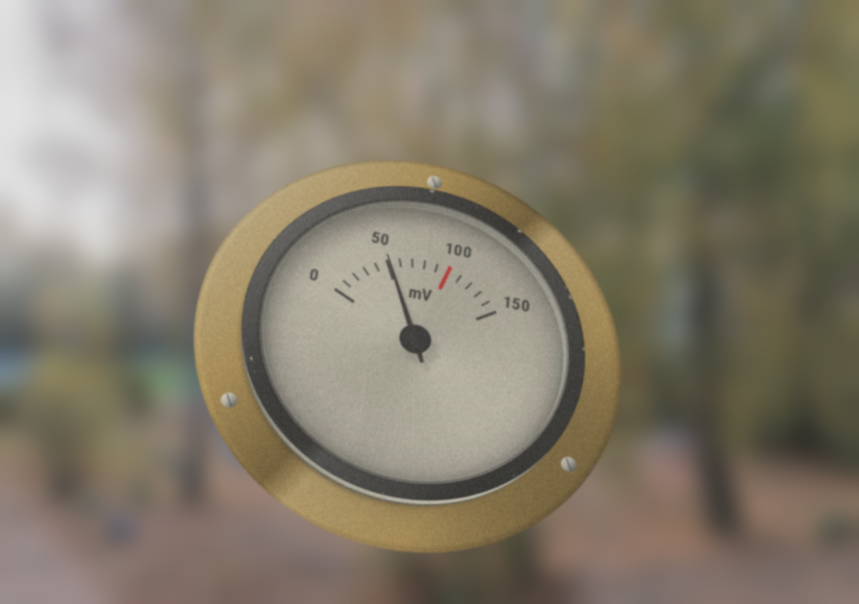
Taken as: 50 mV
